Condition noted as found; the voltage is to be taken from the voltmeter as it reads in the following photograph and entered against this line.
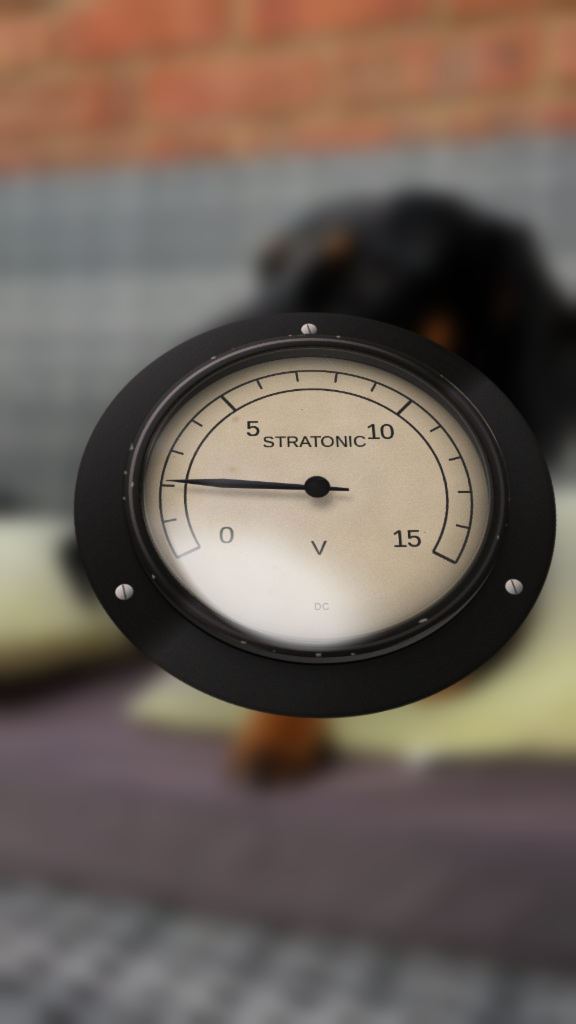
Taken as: 2 V
